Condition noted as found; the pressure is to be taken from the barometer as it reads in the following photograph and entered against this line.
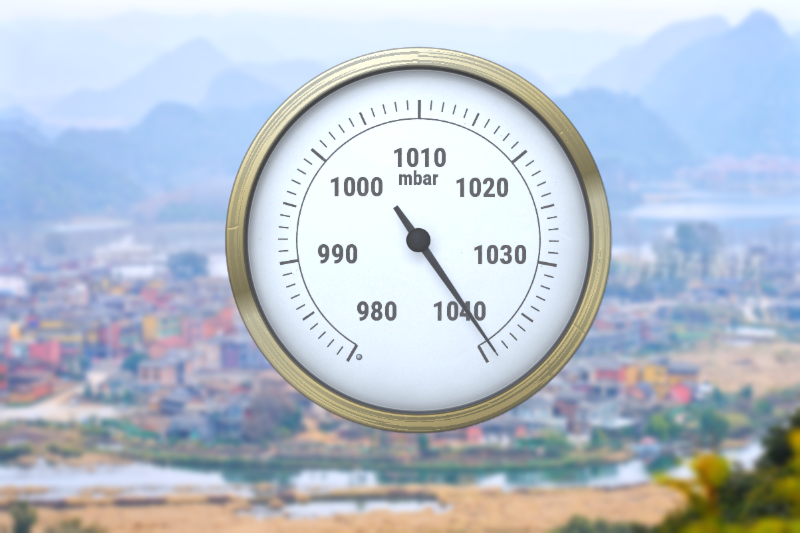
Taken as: 1039 mbar
